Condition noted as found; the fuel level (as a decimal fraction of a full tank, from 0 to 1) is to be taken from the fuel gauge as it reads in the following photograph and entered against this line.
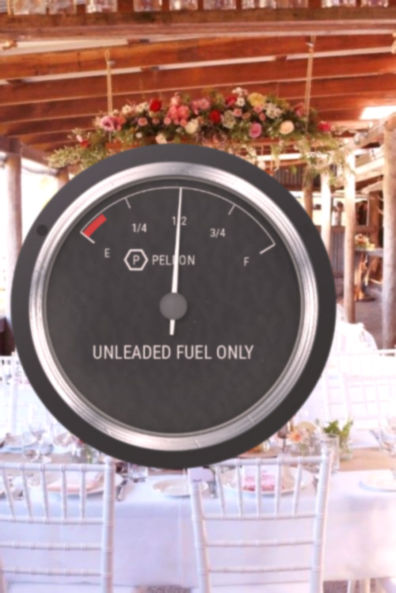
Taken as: 0.5
